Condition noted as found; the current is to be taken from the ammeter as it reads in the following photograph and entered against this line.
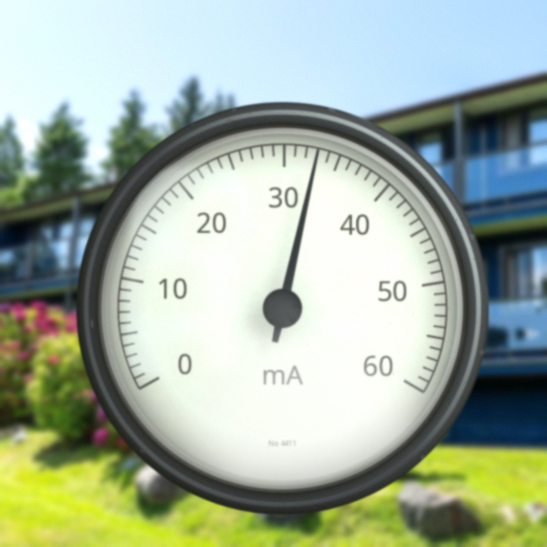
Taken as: 33 mA
